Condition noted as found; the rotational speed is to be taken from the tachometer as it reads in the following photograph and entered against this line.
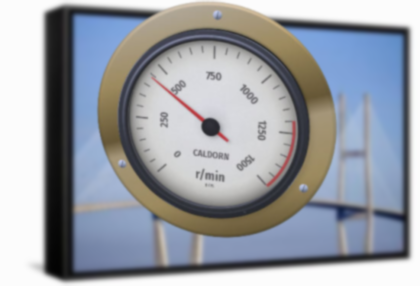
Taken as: 450 rpm
